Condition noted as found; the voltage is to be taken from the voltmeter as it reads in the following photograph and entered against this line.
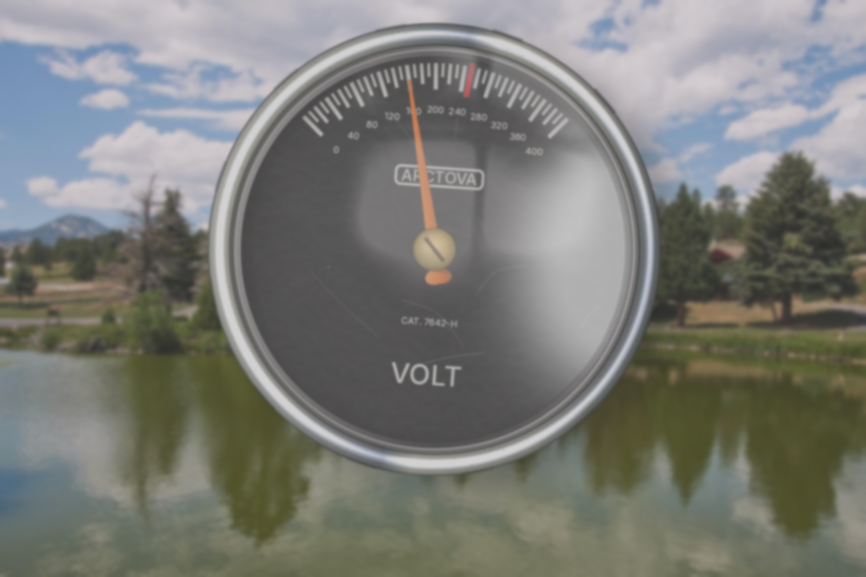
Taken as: 160 V
